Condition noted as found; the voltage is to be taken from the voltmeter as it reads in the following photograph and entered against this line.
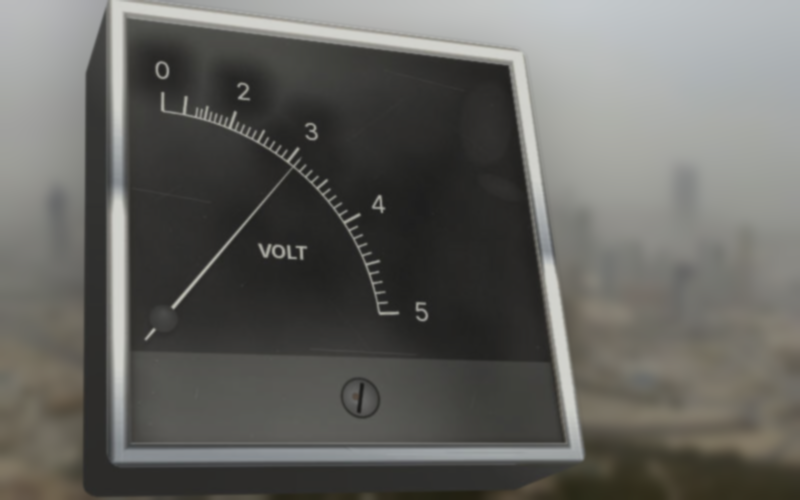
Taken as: 3.1 V
